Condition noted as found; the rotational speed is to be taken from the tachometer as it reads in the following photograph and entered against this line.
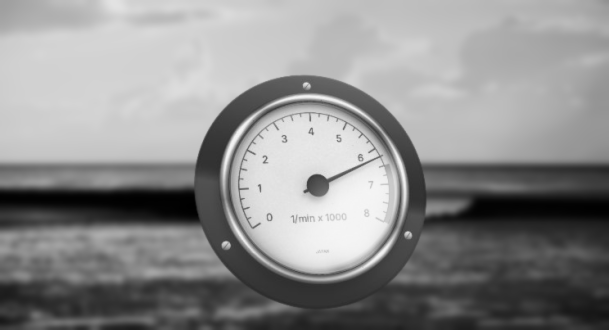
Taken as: 6250 rpm
